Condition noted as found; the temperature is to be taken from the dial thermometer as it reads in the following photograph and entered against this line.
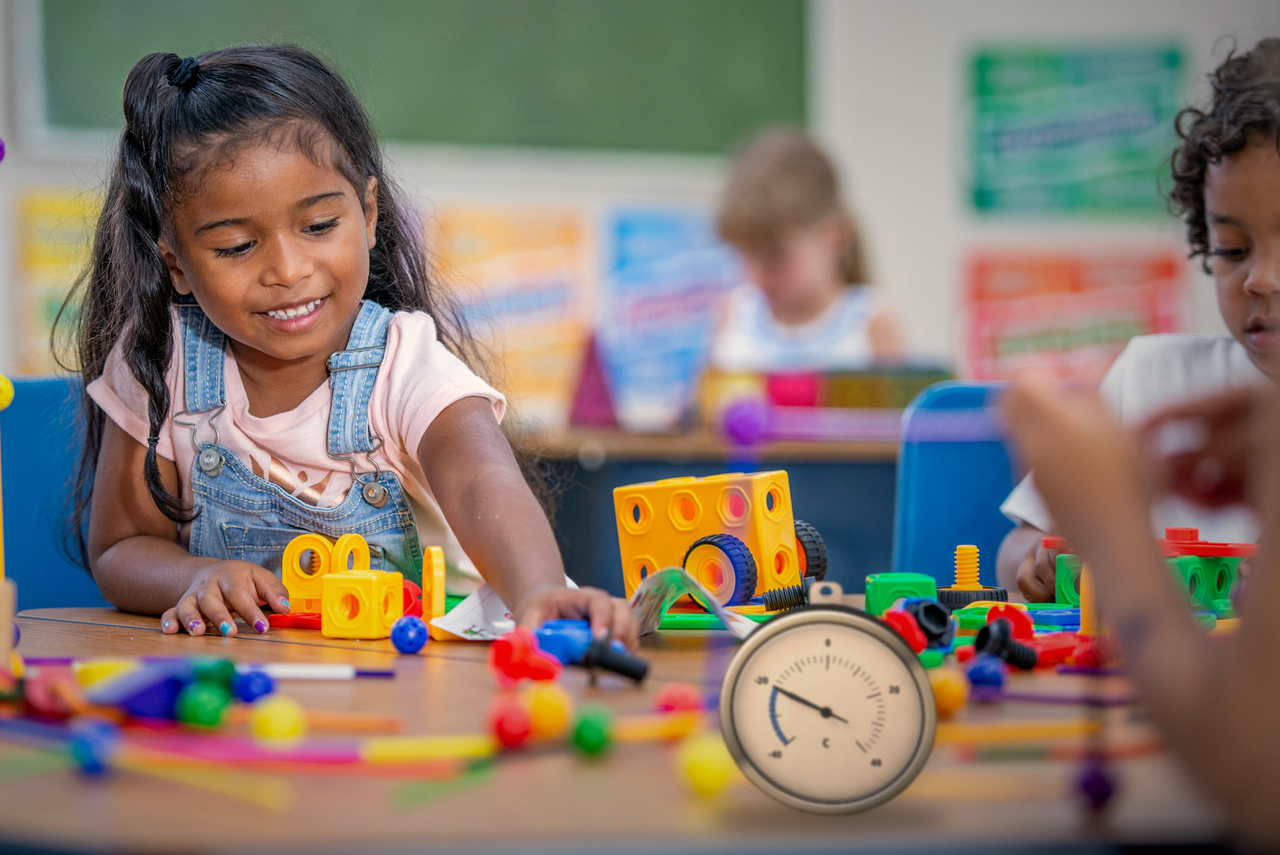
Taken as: -20 °C
